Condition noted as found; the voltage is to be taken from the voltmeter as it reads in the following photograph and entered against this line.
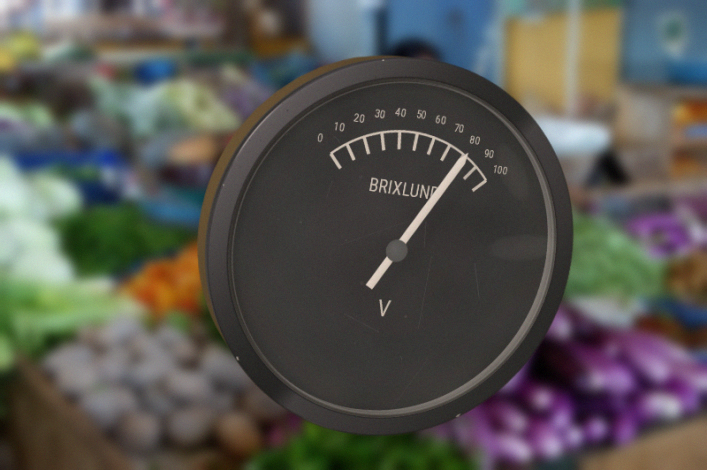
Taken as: 80 V
